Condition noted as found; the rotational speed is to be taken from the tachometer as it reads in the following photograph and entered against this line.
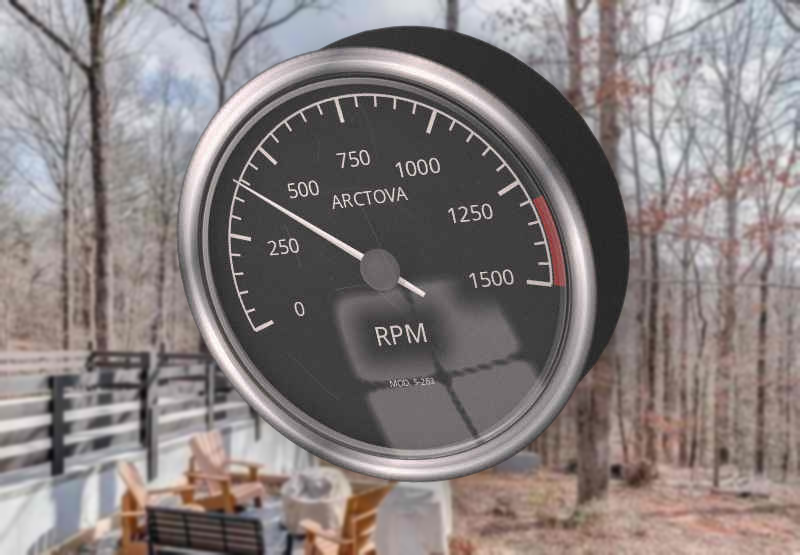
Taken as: 400 rpm
